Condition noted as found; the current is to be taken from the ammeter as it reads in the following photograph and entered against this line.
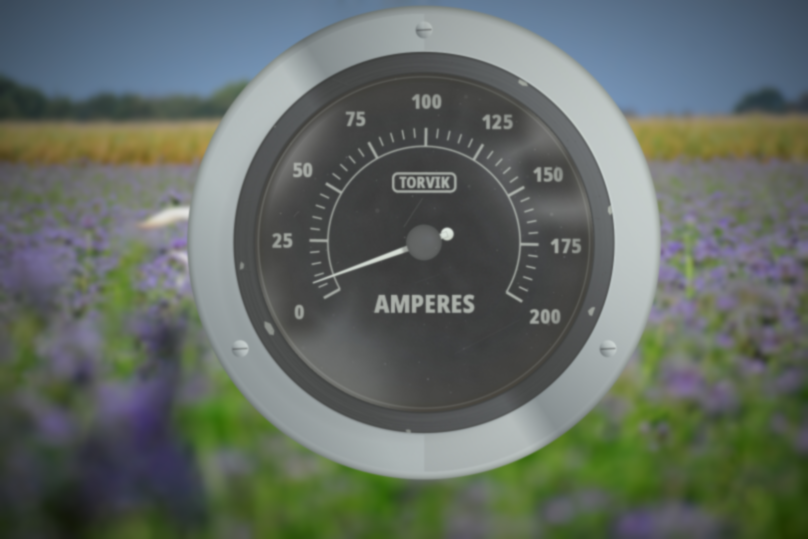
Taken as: 7.5 A
